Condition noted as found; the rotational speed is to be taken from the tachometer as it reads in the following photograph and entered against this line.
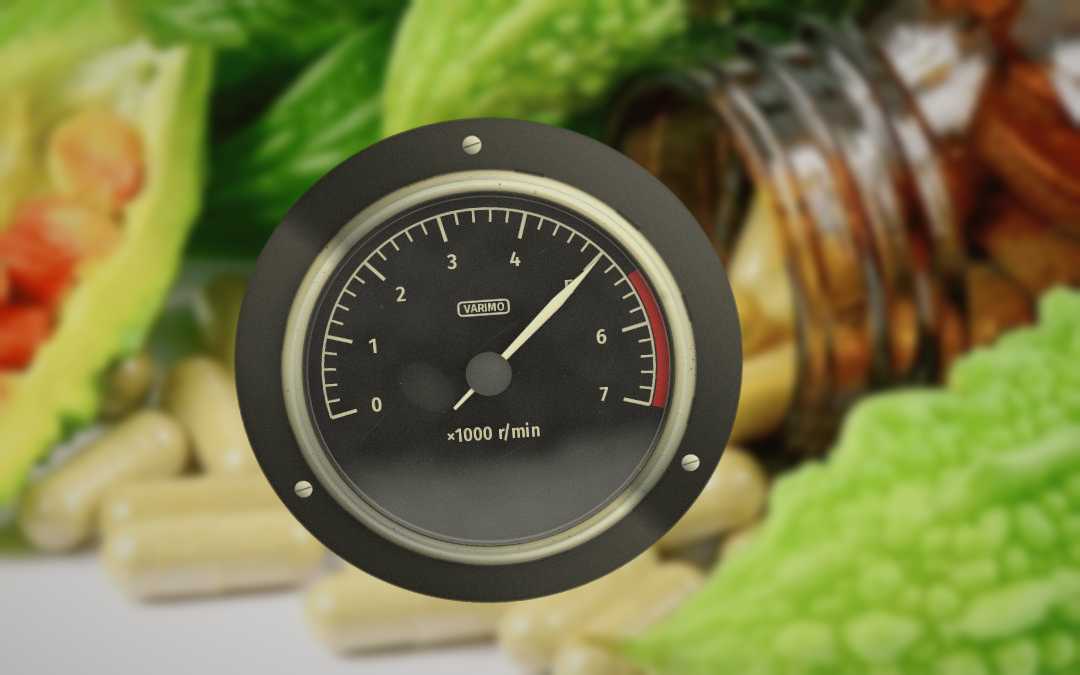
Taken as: 5000 rpm
